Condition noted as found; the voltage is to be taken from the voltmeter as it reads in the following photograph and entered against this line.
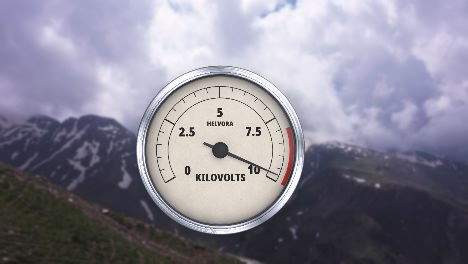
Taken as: 9.75 kV
